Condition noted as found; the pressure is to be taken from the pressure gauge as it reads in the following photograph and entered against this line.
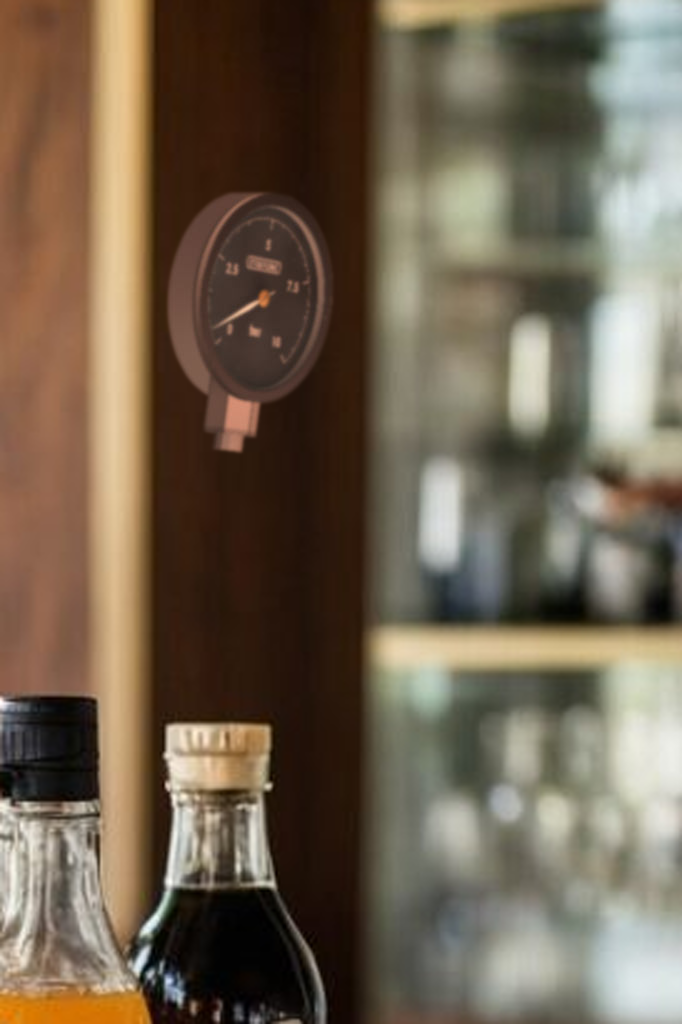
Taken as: 0.5 bar
